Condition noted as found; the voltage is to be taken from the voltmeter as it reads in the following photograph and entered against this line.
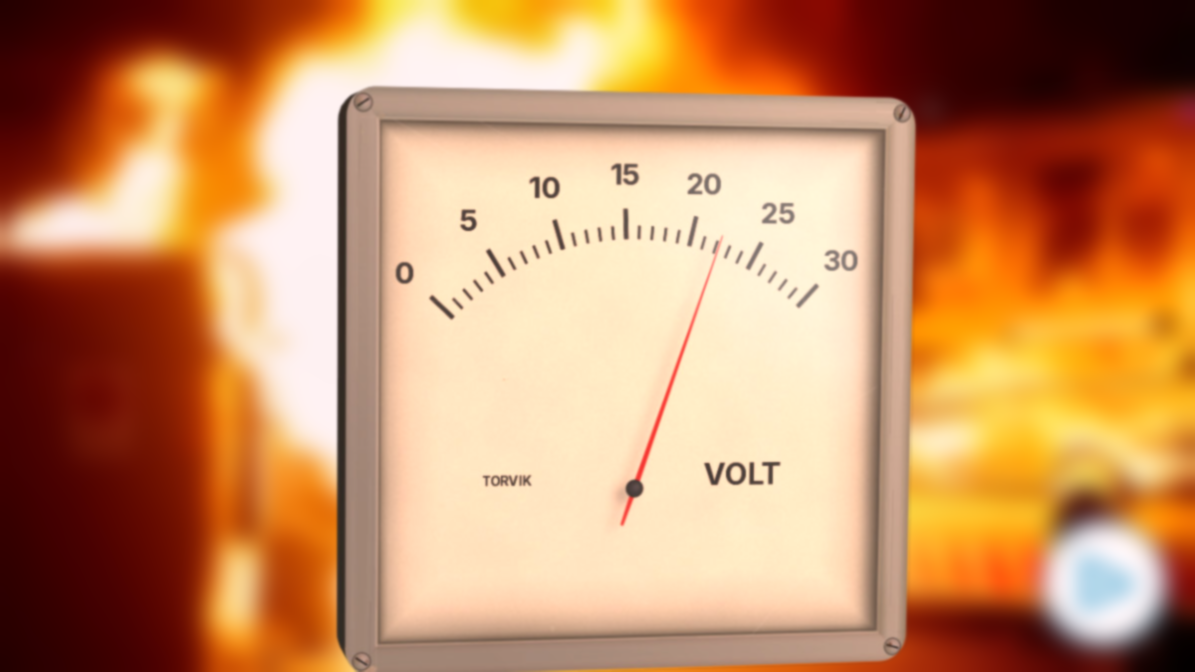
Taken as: 22 V
